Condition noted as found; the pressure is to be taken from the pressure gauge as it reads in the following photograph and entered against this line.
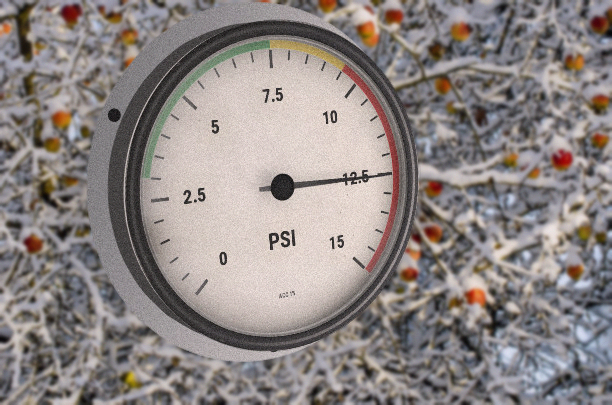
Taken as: 12.5 psi
